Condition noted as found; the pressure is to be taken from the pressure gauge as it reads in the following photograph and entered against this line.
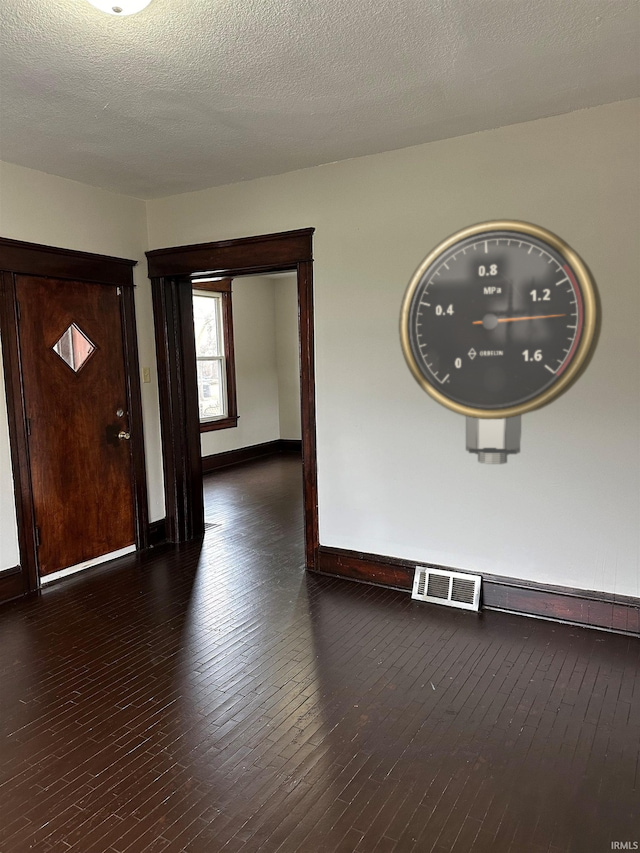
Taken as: 1.35 MPa
